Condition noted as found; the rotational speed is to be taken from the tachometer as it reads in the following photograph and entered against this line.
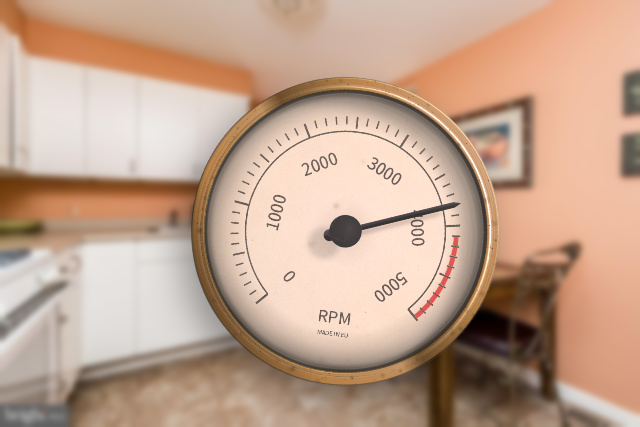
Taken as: 3800 rpm
